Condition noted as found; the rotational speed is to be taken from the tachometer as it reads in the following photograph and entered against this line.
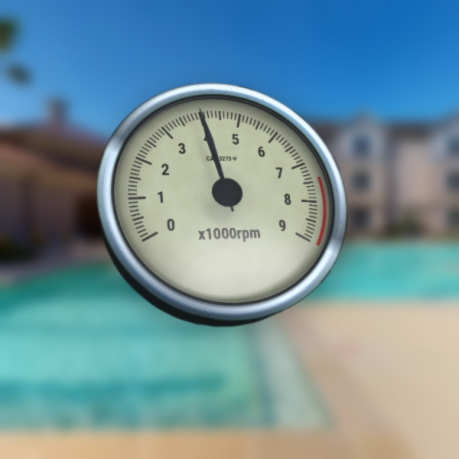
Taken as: 4000 rpm
